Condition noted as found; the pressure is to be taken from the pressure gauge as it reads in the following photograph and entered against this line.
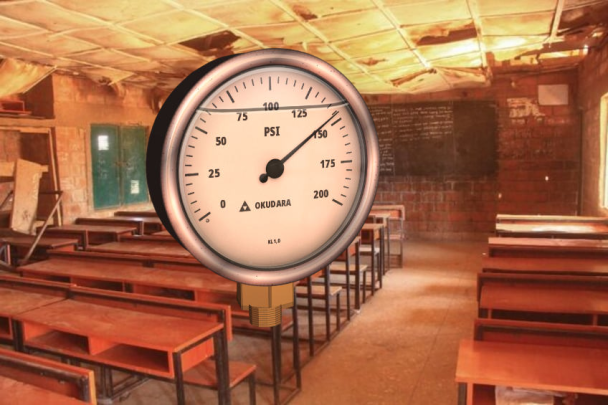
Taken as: 145 psi
